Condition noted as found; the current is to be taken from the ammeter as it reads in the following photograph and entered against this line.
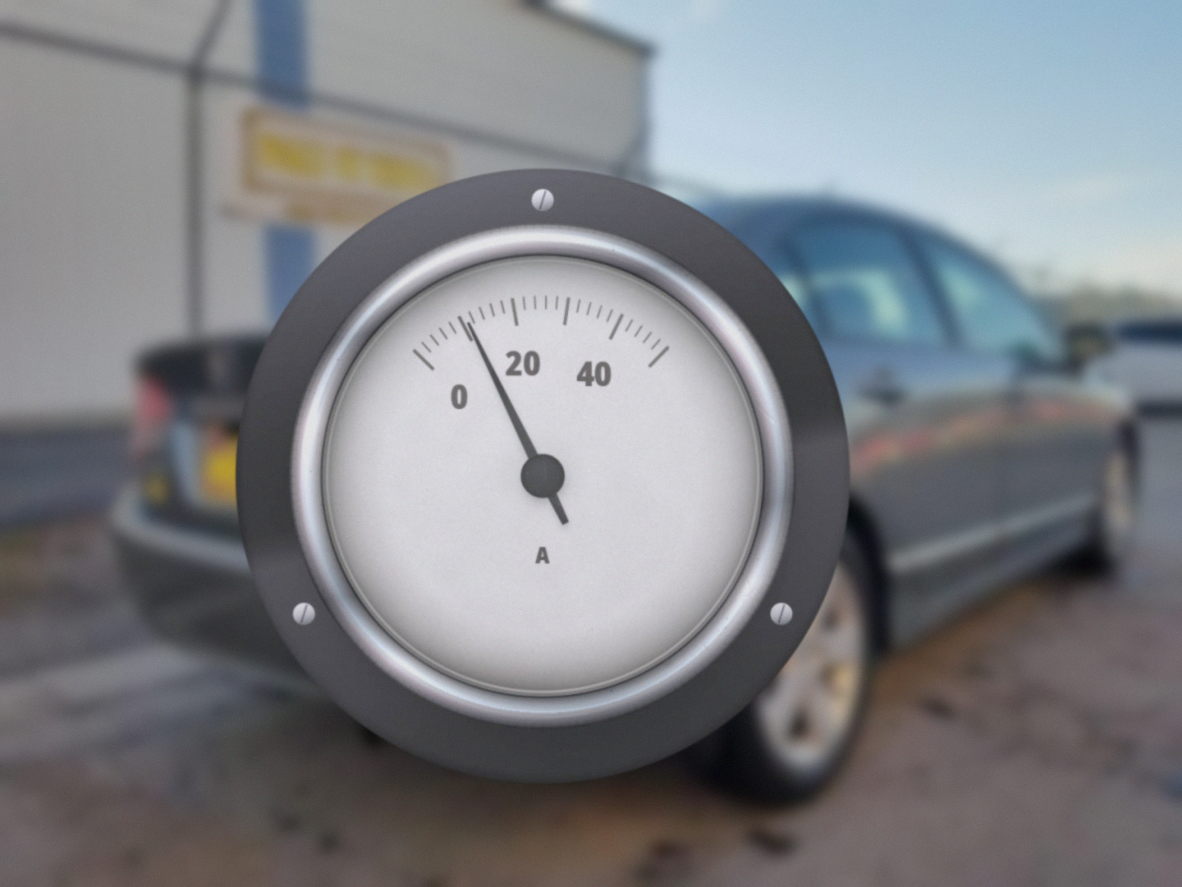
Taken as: 11 A
